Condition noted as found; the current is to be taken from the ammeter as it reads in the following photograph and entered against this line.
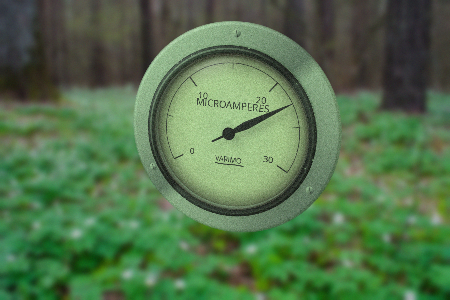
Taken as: 22.5 µA
